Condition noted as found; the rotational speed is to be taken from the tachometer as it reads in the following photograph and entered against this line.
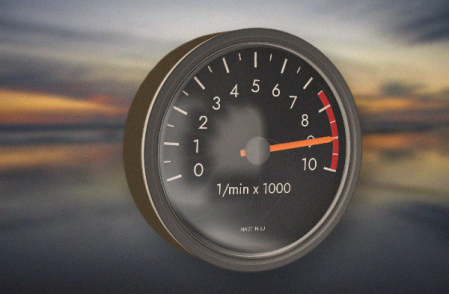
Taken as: 9000 rpm
